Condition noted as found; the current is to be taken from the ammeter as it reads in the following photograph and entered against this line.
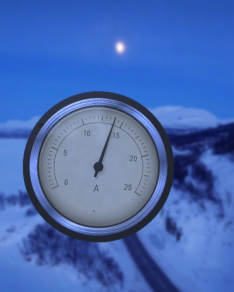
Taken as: 14 A
